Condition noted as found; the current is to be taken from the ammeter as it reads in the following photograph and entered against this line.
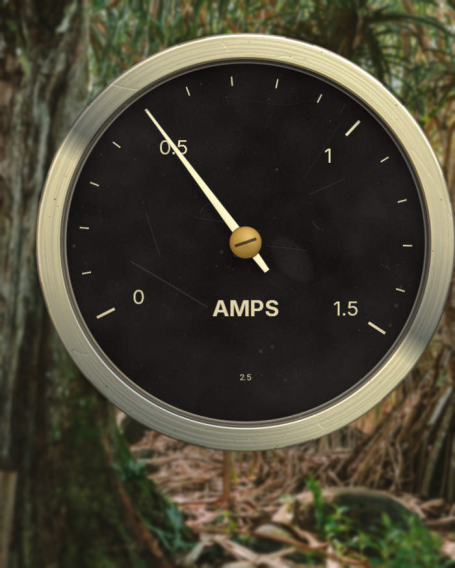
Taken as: 0.5 A
